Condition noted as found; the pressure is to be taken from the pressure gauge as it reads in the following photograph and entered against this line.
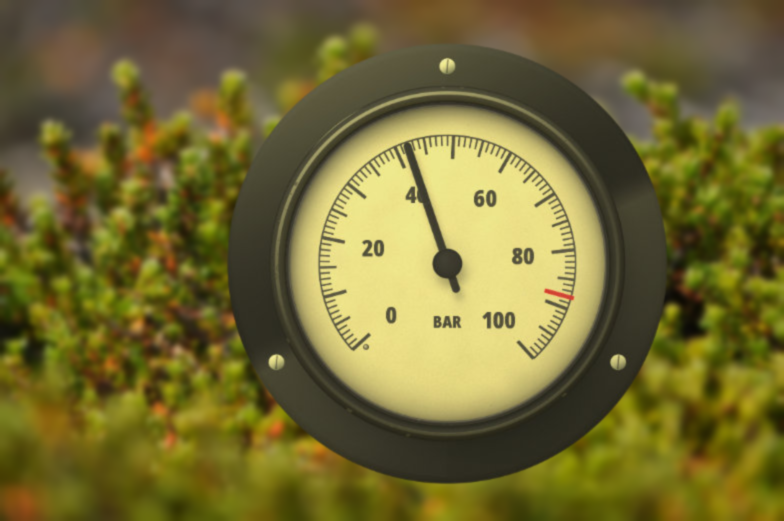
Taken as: 42 bar
